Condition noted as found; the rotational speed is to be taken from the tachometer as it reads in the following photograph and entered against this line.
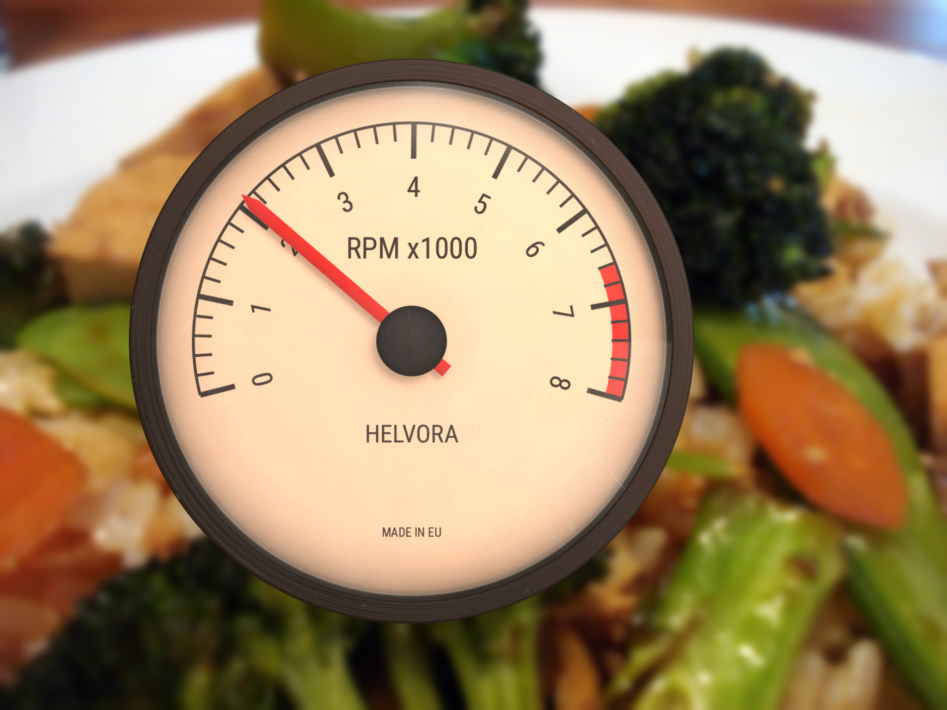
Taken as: 2100 rpm
